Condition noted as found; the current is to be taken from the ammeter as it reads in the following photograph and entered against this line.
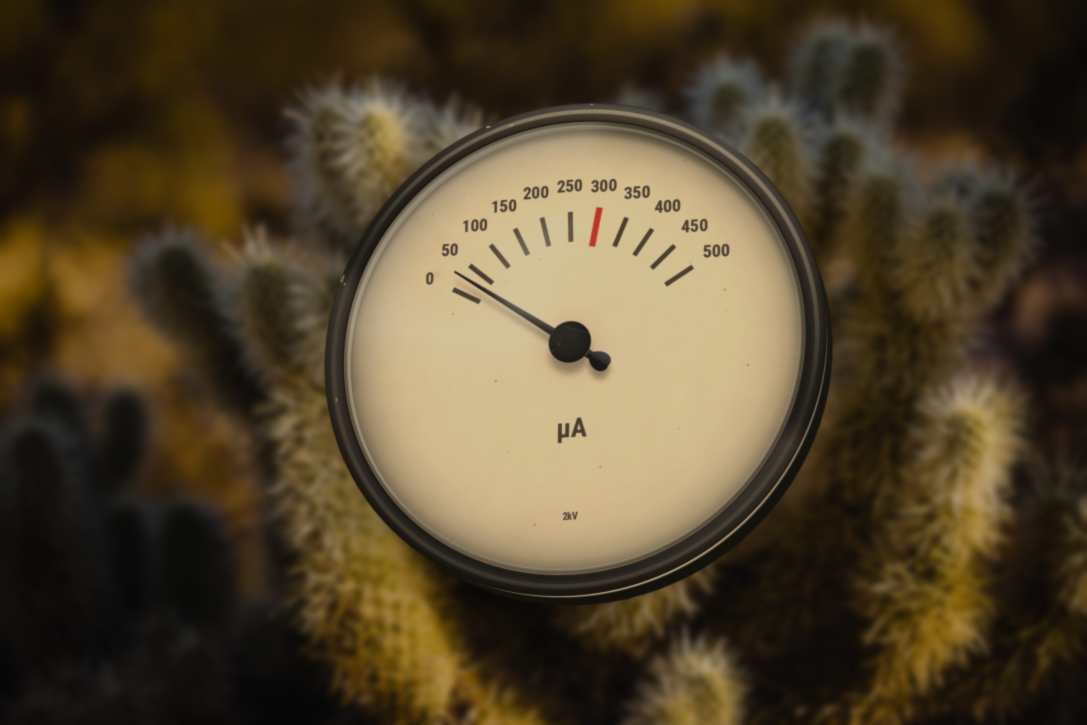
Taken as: 25 µA
